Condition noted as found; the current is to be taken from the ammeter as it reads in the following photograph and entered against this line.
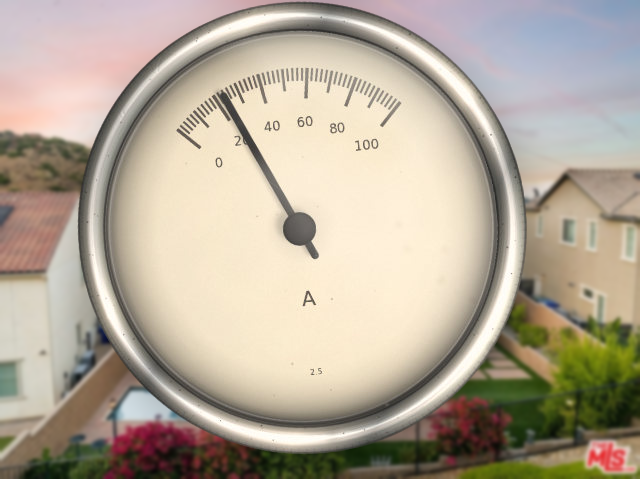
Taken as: 24 A
